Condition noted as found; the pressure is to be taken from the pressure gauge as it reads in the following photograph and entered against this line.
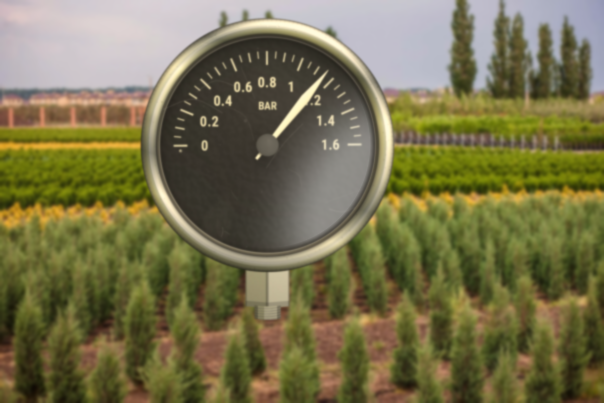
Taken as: 1.15 bar
